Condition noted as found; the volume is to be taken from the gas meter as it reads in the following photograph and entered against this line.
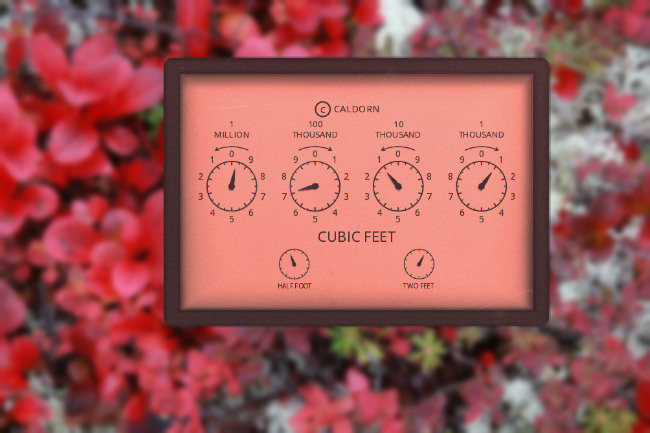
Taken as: 971100 ft³
